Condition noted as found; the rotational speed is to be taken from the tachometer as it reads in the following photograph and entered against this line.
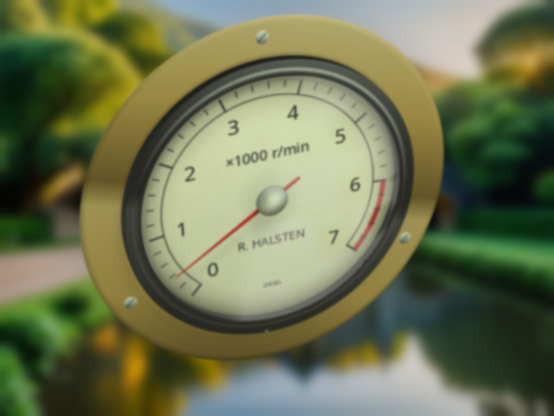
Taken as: 400 rpm
